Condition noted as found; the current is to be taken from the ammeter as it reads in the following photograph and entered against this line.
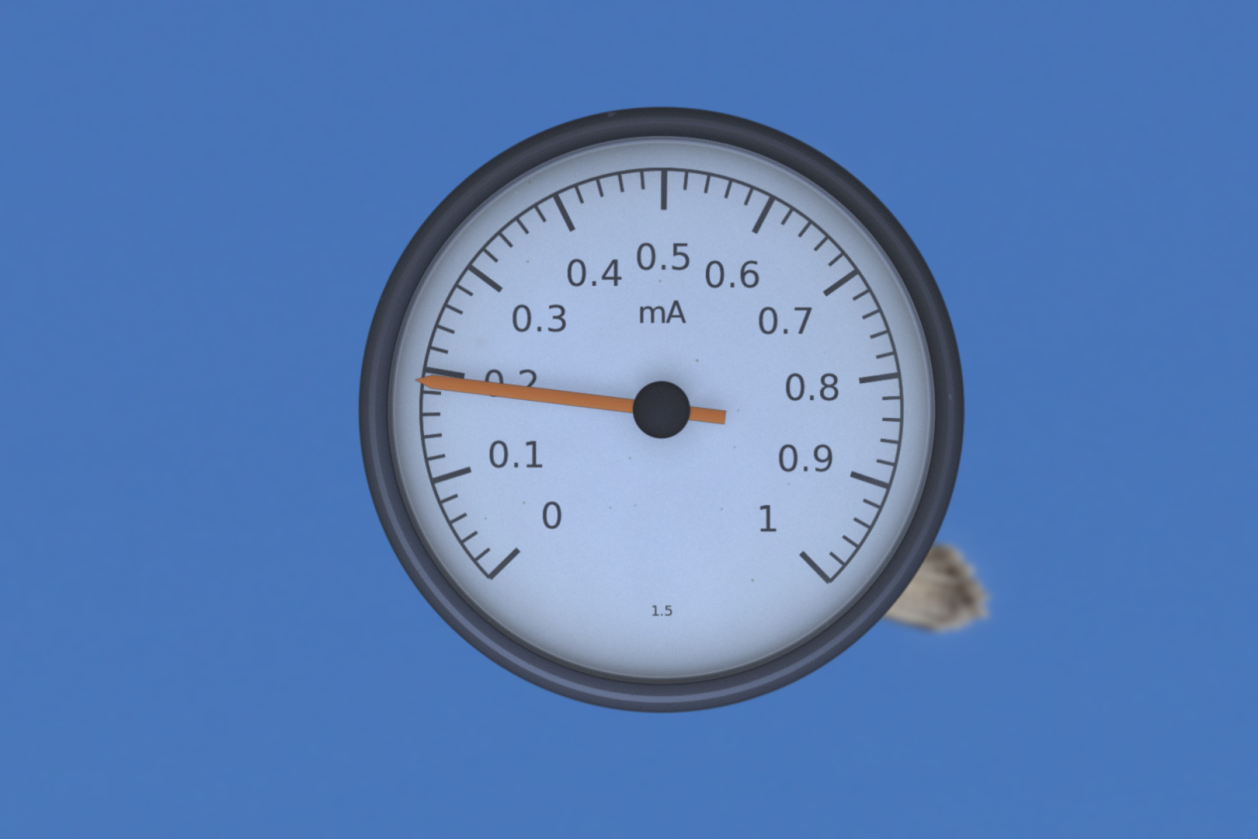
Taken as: 0.19 mA
